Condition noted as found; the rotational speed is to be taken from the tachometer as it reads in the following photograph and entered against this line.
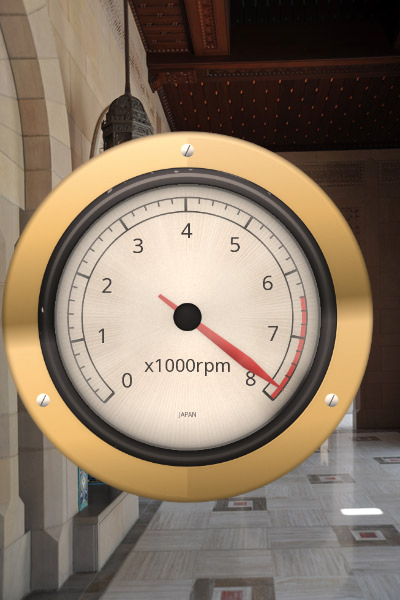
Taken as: 7800 rpm
